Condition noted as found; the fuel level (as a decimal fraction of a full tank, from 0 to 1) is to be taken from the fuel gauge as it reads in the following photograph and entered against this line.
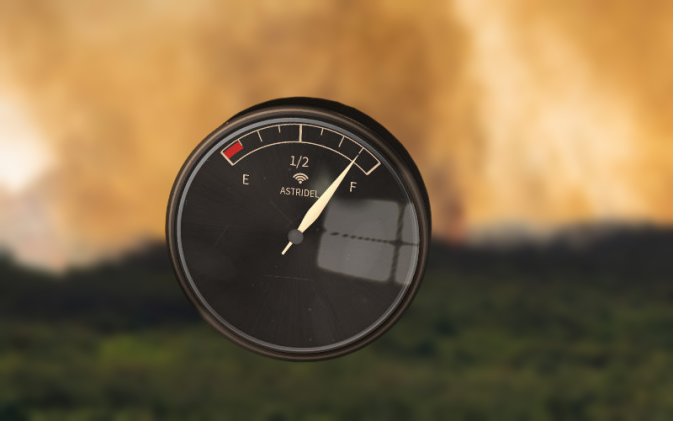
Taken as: 0.875
